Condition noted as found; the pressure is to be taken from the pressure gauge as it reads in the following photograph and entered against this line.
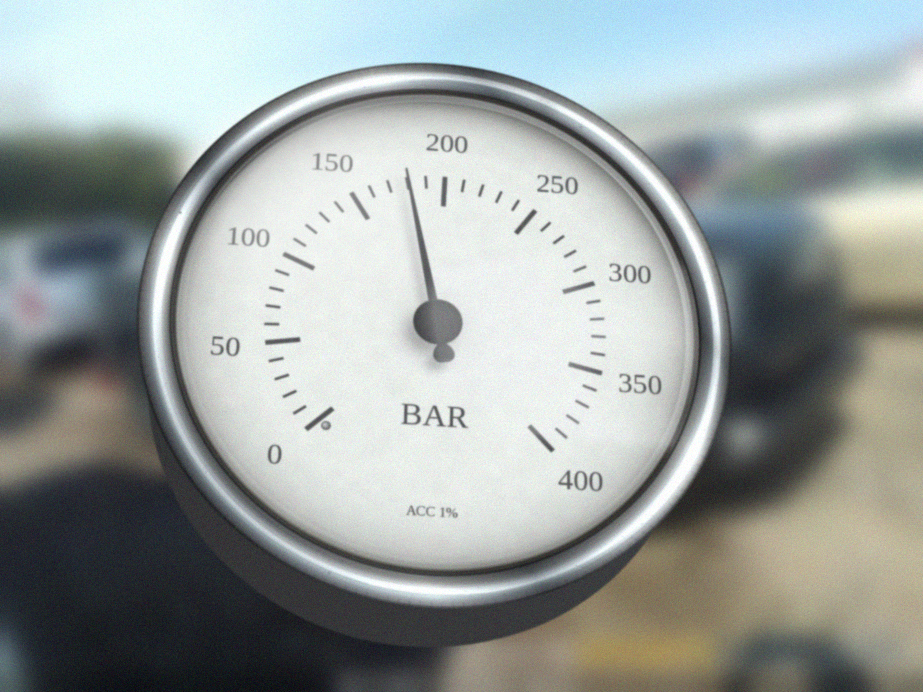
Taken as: 180 bar
